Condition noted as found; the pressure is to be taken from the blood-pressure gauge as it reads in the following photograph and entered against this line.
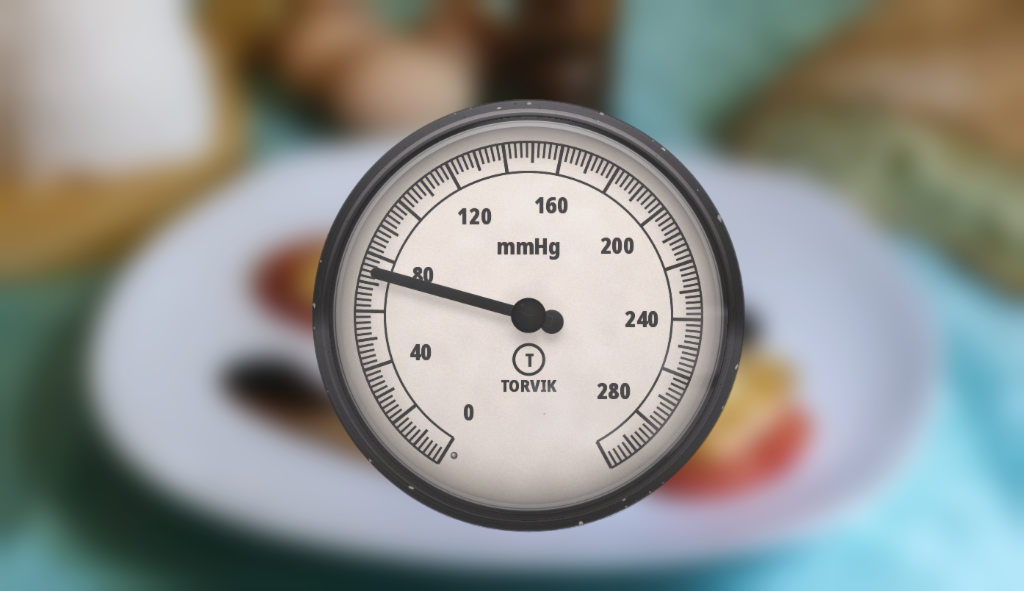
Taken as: 74 mmHg
